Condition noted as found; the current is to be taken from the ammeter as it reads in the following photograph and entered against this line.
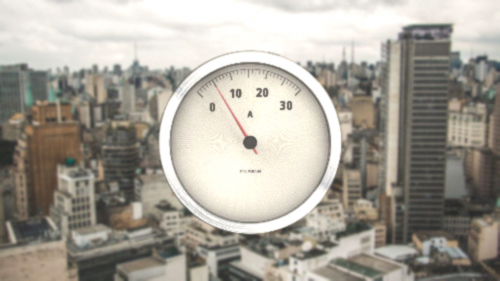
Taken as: 5 A
